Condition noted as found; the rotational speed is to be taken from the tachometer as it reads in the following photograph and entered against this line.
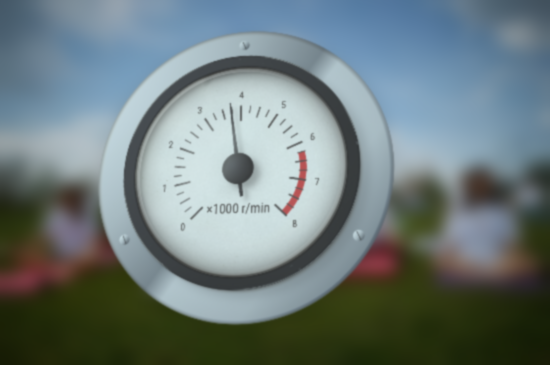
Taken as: 3750 rpm
